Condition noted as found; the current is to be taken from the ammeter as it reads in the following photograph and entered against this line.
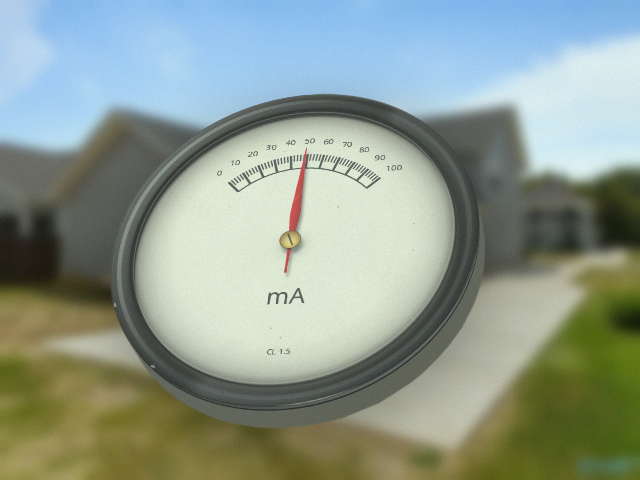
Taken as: 50 mA
